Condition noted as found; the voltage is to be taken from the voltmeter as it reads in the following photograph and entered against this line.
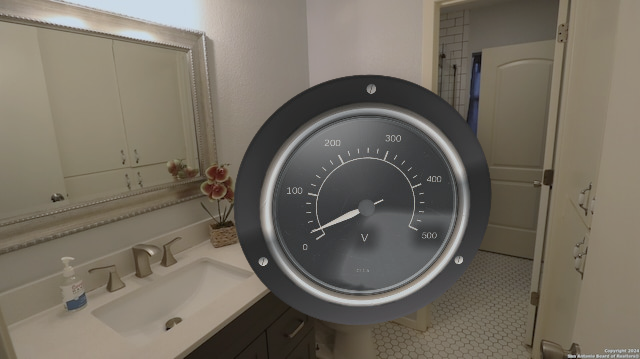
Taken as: 20 V
